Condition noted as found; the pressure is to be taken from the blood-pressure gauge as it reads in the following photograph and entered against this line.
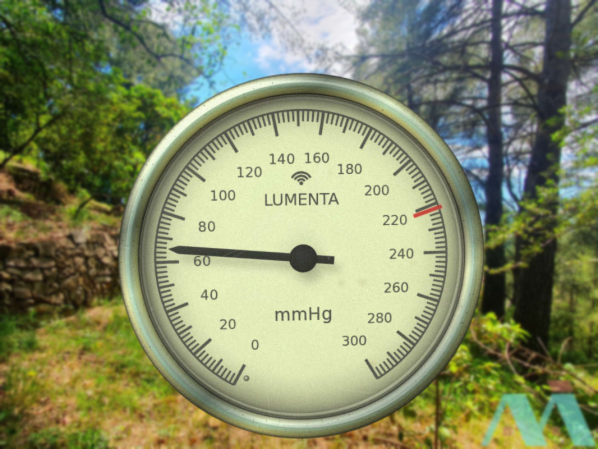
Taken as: 66 mmHg
